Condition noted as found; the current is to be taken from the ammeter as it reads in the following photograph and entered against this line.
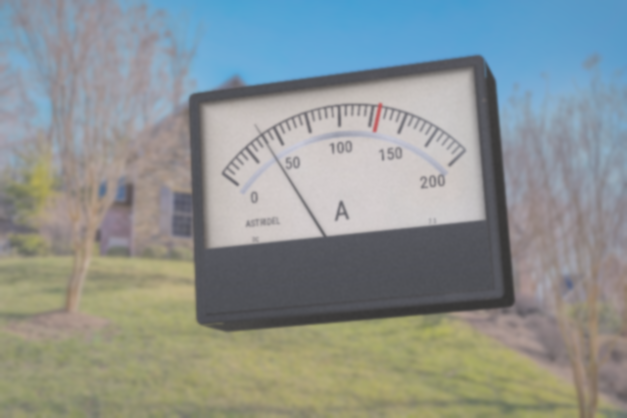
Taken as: 40 A
